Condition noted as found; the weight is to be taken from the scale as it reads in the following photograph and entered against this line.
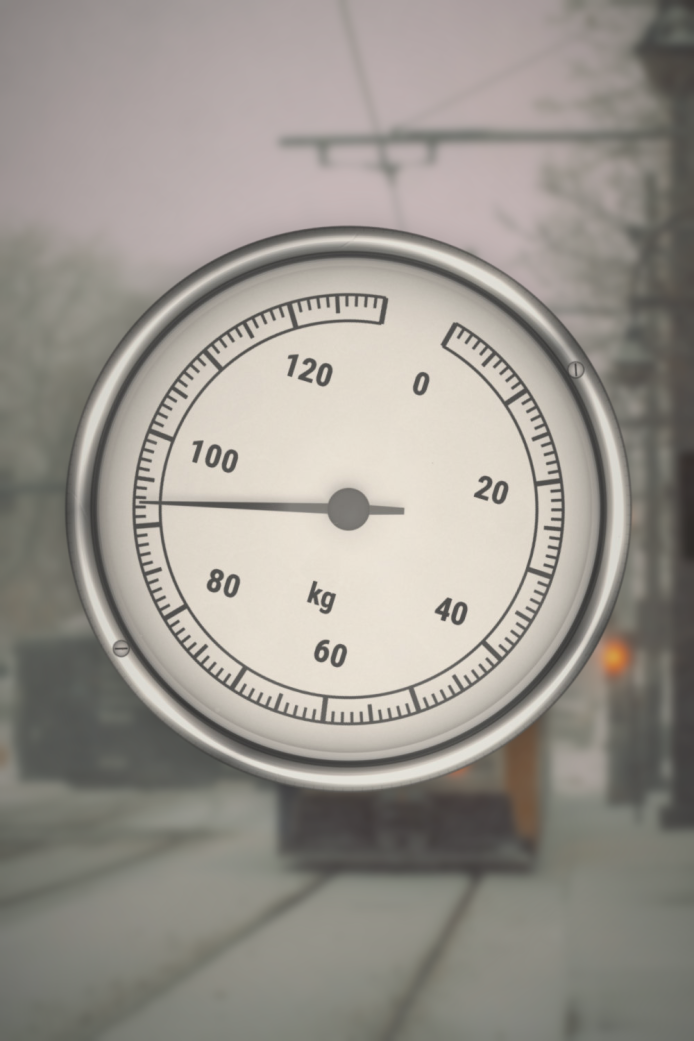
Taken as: 92.5 kg
